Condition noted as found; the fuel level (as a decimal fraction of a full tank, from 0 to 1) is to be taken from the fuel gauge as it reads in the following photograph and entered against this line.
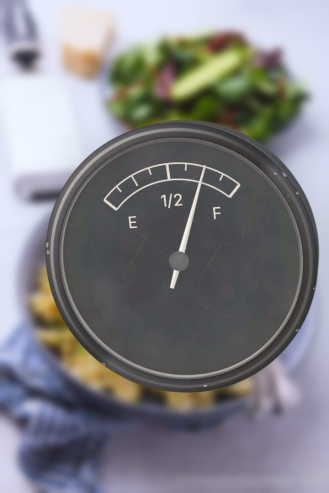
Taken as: 0.75
